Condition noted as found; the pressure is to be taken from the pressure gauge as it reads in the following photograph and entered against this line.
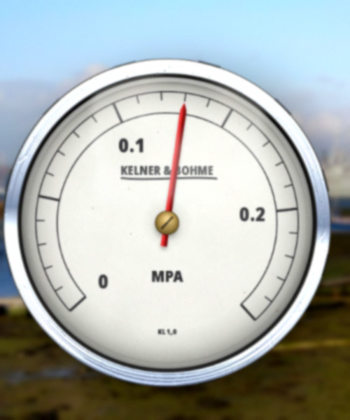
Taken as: 0.13 MPa
